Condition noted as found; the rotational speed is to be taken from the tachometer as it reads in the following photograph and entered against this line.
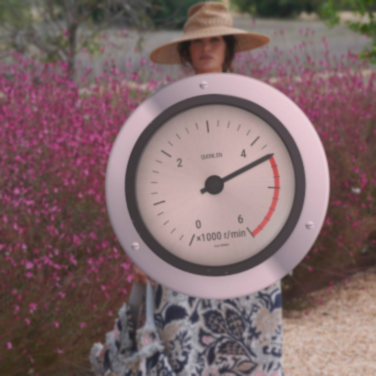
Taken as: 4400 rpm
